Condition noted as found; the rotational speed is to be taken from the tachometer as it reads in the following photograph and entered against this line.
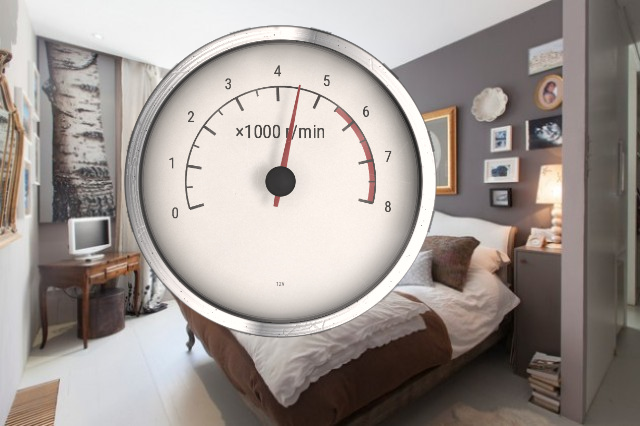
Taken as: 4500 rpm
